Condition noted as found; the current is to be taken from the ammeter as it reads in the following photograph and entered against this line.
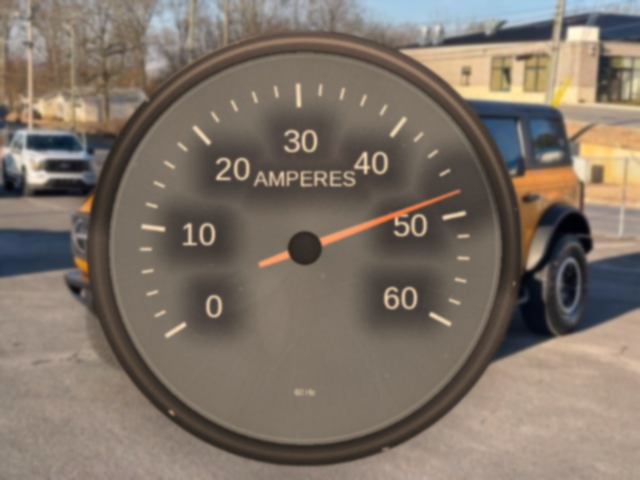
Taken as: 48 A
